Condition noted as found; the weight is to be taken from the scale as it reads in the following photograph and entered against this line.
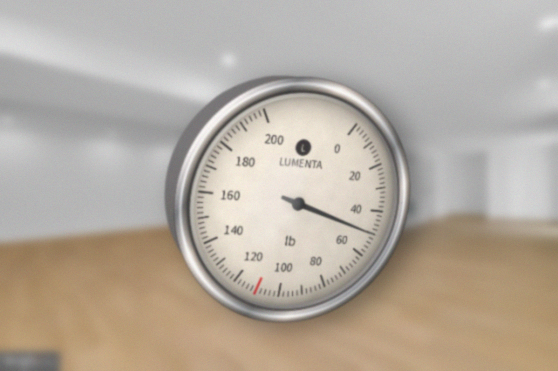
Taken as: 50 lb
